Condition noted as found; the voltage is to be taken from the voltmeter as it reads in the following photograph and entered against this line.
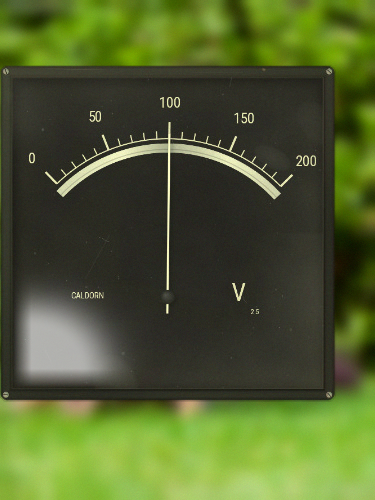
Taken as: 100 V
